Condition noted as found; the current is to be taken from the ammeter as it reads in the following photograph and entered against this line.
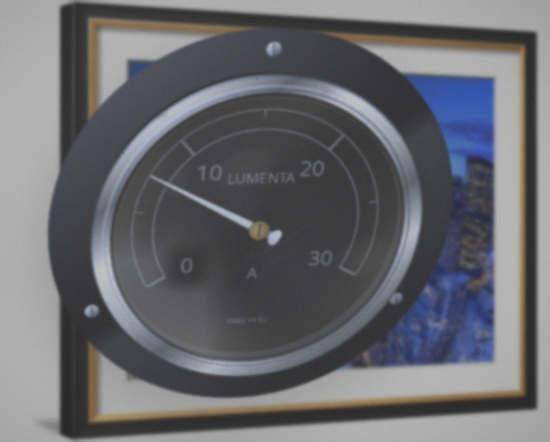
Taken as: 7.5 A
